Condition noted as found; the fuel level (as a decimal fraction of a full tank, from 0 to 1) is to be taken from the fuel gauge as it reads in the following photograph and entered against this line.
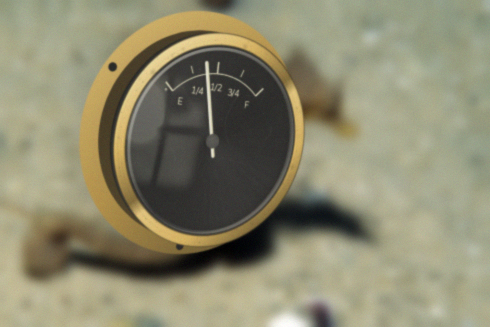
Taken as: 0.375
